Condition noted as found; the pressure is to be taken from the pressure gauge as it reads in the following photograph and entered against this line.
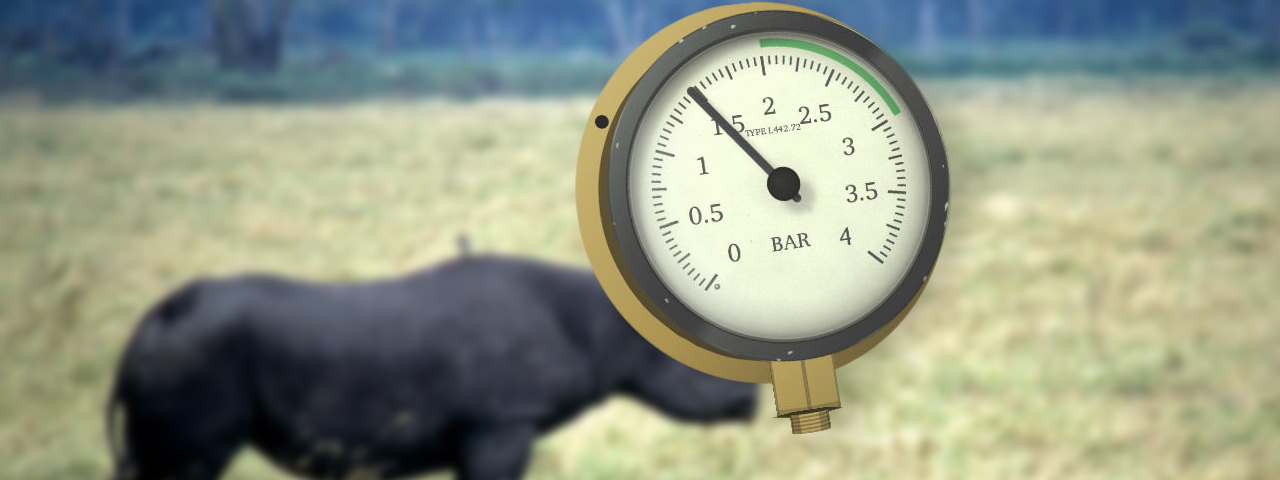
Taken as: 1.45 bar
